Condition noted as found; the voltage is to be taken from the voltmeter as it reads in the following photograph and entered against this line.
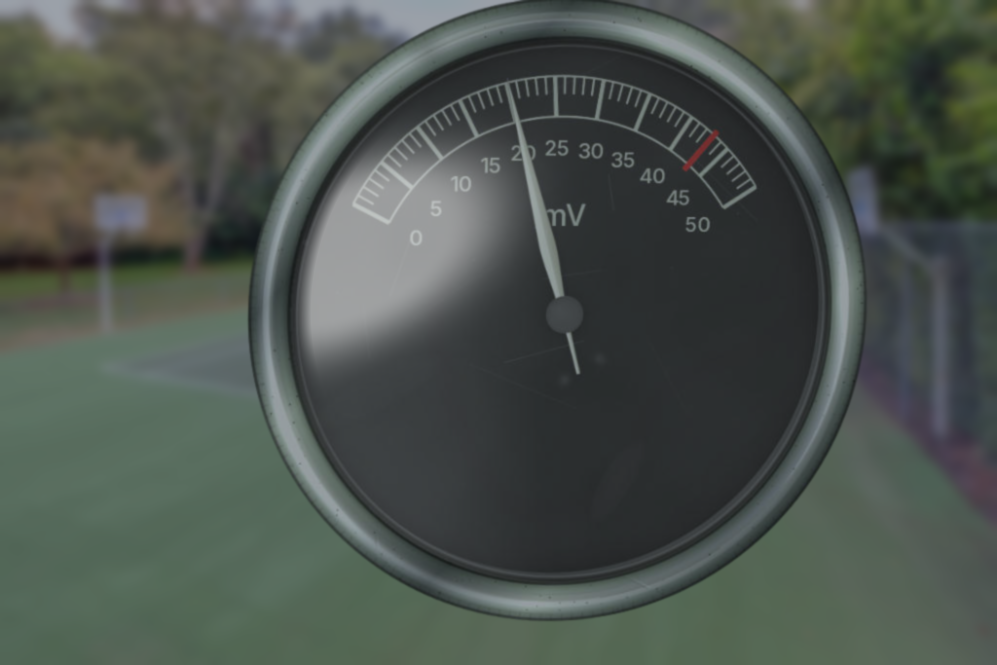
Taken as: 20 mV
